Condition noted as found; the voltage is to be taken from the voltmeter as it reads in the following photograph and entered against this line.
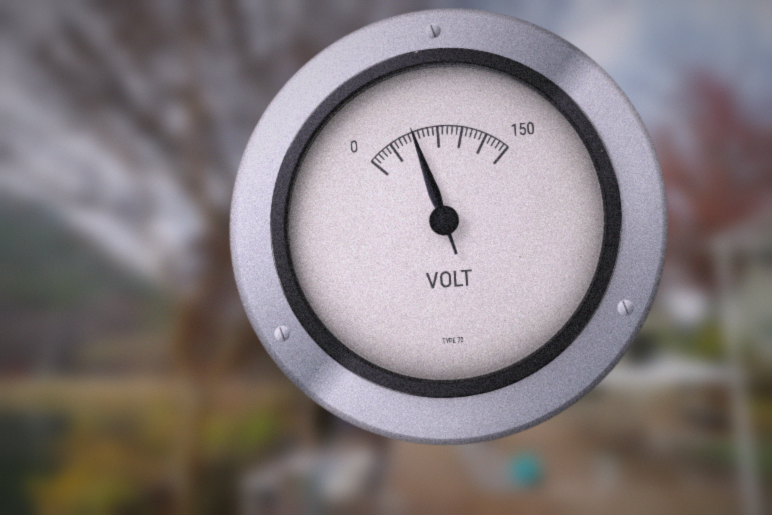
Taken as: 50 V
